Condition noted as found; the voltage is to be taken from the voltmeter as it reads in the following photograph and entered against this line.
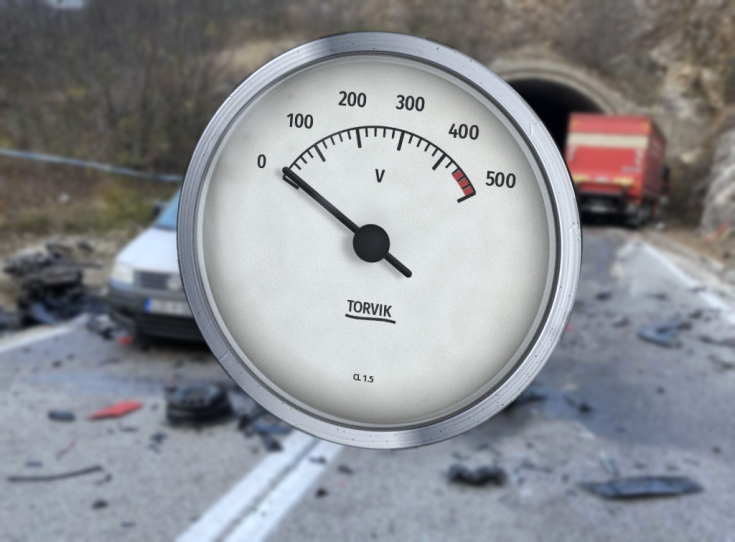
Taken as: 20 V
